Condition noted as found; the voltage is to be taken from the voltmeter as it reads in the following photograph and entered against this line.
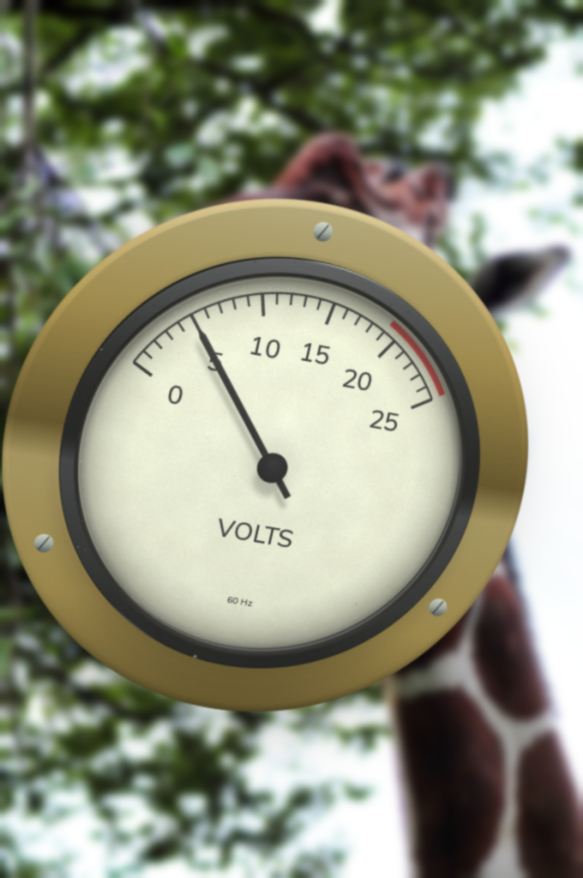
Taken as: 5 V
